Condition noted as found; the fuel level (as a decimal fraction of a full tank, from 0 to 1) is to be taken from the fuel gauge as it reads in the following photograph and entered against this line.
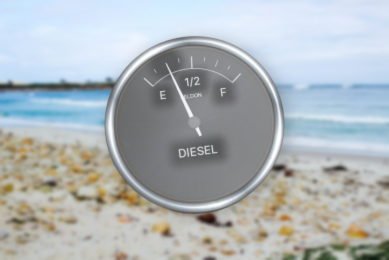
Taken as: 0.25
